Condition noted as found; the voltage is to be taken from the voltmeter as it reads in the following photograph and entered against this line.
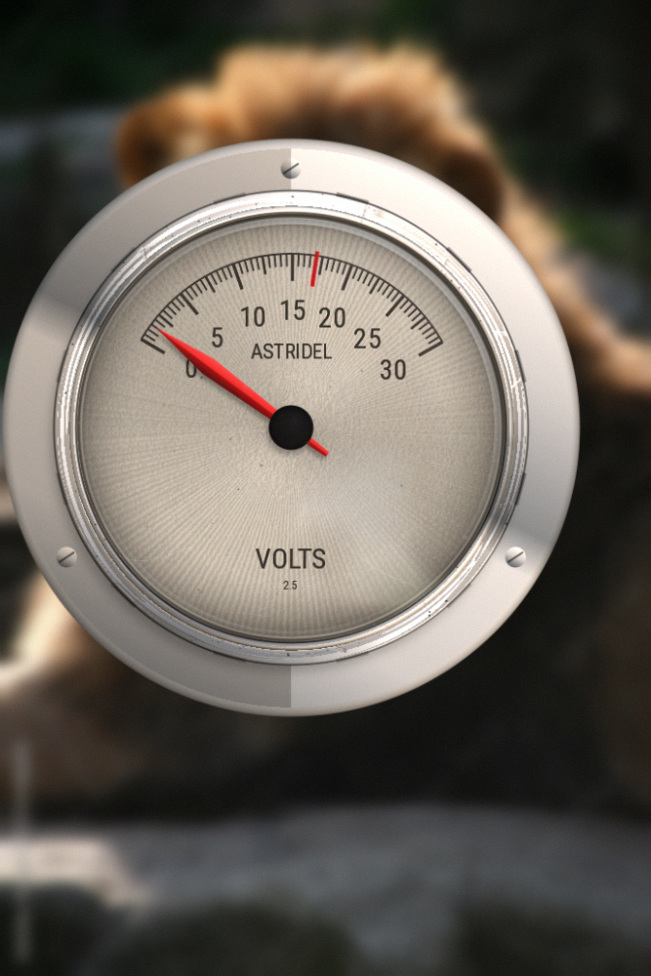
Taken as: 1.5 V
